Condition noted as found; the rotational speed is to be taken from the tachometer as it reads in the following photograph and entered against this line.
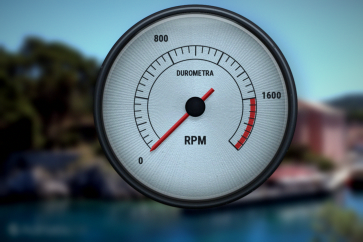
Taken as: 0 rpm
